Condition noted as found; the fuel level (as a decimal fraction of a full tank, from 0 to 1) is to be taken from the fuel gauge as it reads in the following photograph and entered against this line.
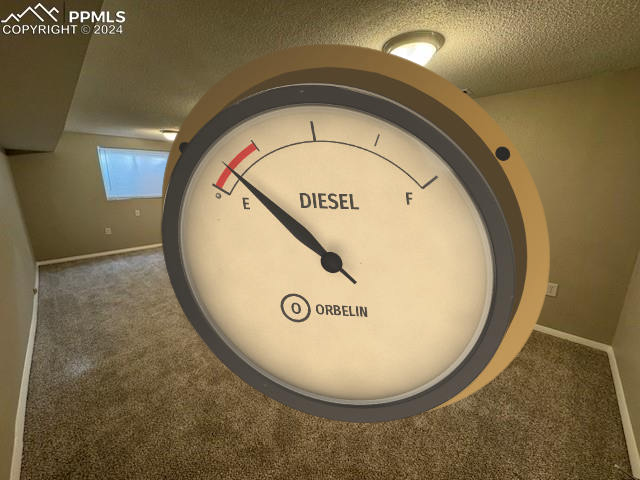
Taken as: 0.125
